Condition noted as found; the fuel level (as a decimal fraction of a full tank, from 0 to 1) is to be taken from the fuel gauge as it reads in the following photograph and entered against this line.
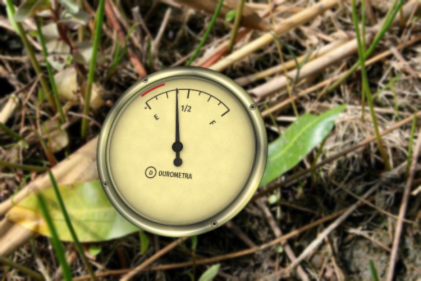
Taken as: 0.375
